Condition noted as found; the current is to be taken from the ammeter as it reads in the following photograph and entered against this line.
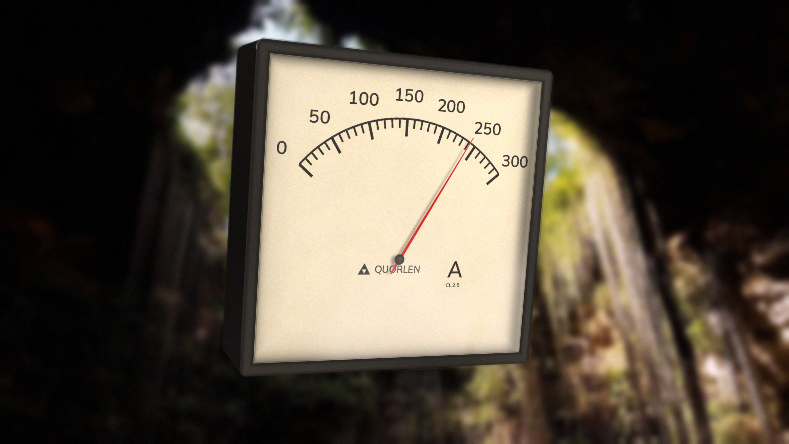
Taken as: 240 A
